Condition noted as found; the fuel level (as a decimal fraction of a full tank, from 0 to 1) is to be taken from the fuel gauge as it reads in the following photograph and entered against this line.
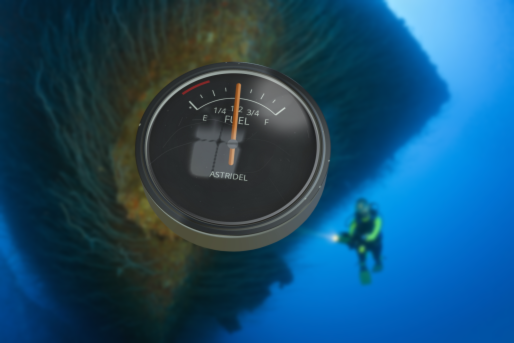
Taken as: 0.5
